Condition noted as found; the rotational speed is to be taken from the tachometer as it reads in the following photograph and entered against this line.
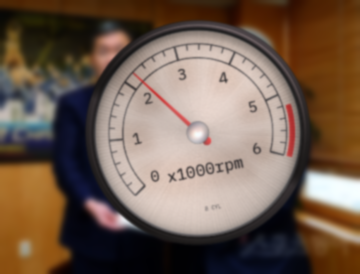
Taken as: 2200 rpm
